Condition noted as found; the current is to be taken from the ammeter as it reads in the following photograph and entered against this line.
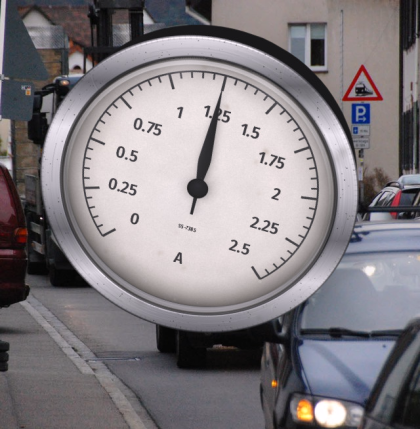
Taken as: 1.25 A
